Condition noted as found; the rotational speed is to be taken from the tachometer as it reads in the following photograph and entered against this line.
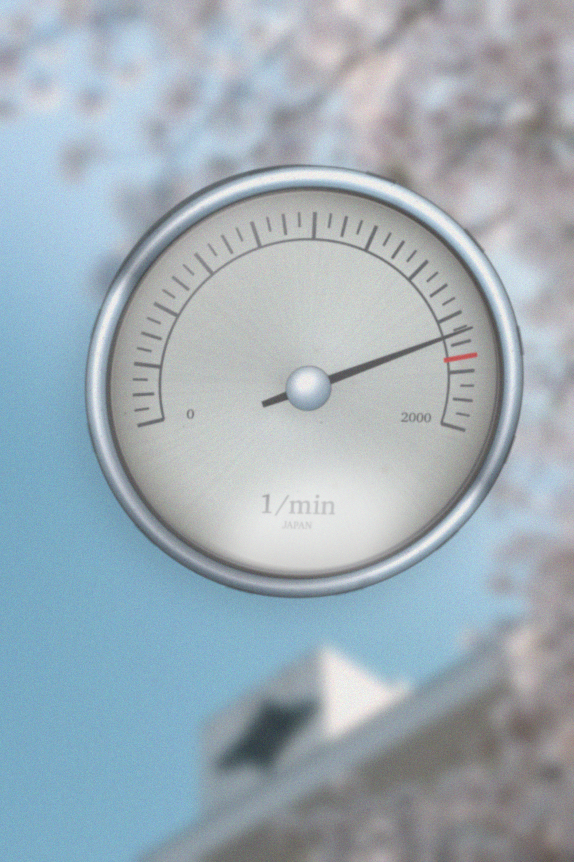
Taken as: 1650 rpm
